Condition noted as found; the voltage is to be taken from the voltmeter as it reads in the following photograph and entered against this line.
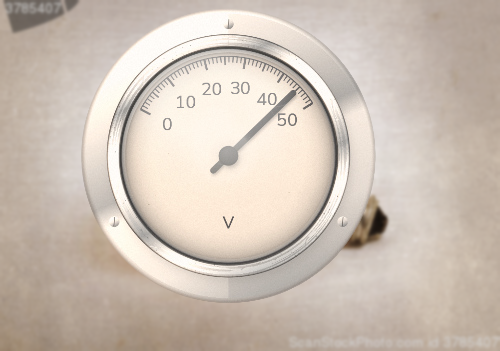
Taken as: 45 V
